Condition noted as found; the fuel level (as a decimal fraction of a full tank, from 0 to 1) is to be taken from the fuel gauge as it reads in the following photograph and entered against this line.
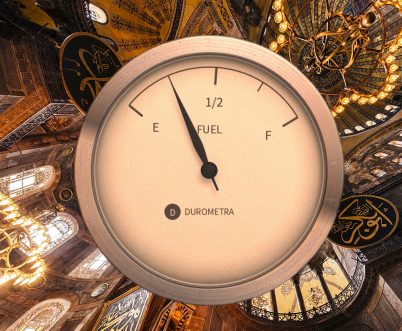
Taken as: 0.25
